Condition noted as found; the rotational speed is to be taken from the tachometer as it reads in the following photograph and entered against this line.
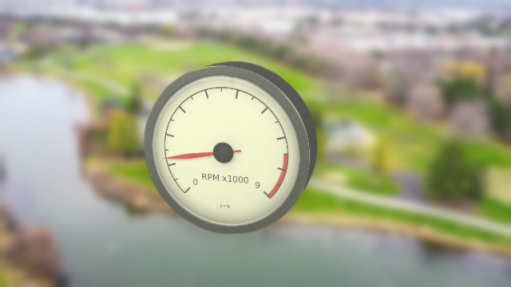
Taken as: 1250 rpm
